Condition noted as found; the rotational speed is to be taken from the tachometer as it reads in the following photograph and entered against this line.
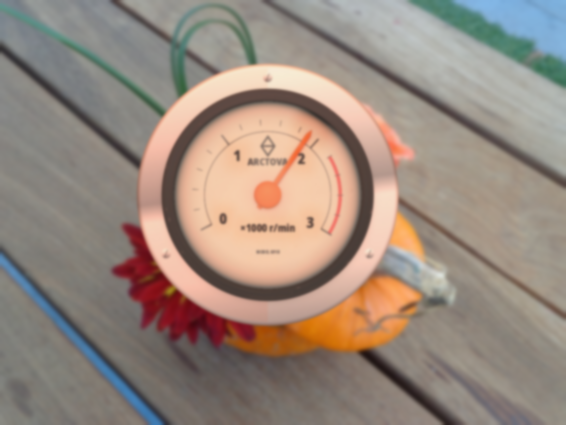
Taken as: 1900 rpm
